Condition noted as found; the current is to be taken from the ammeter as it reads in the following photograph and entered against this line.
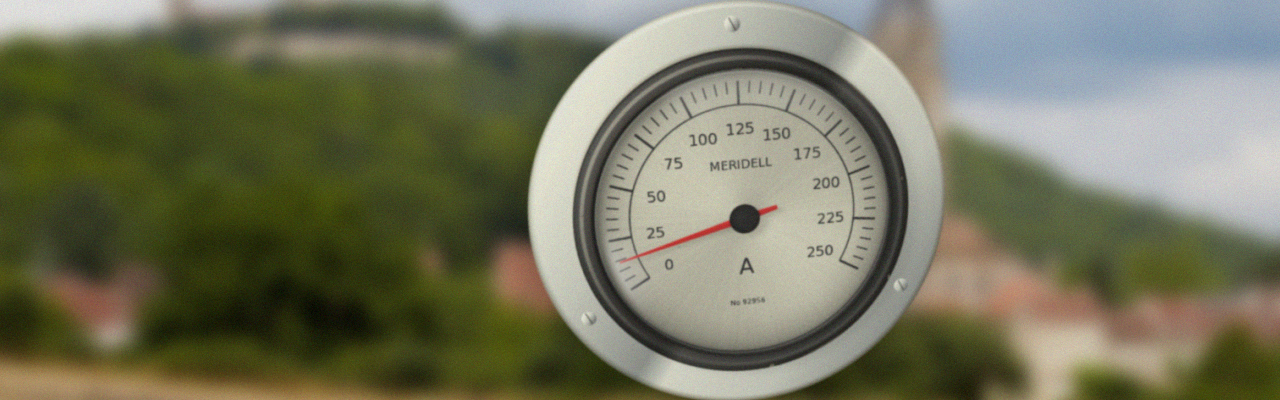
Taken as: 15 A
